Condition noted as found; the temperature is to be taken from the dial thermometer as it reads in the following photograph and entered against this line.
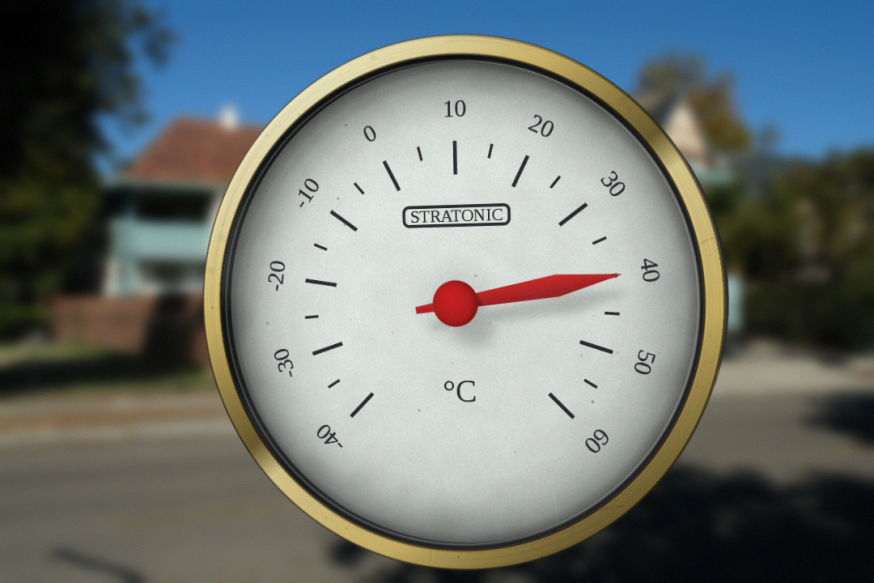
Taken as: 40 °C
